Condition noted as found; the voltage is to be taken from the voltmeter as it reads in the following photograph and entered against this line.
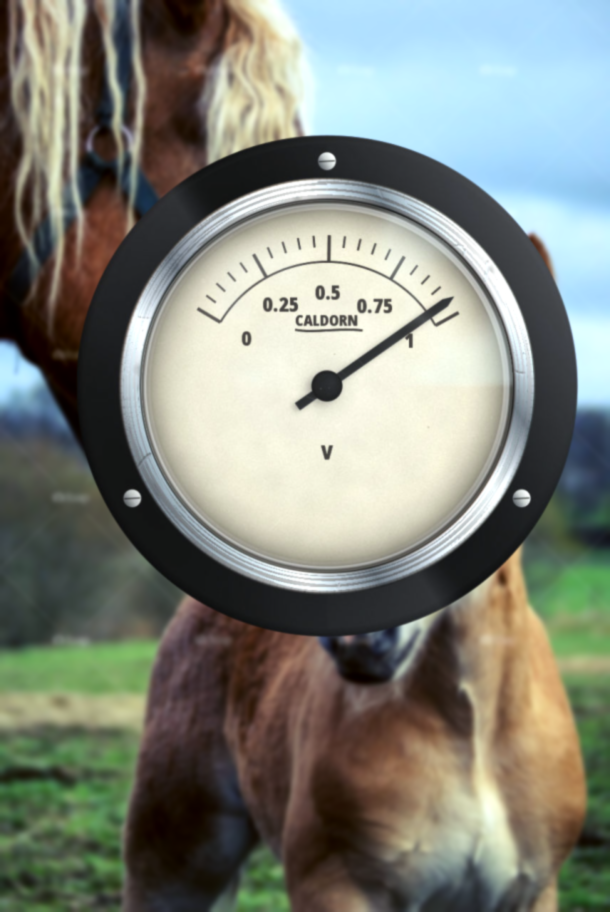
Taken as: 0.95 V
